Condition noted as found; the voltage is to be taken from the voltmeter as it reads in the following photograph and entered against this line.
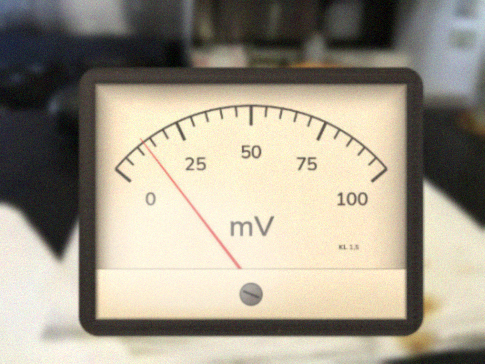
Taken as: 12.5 mV
